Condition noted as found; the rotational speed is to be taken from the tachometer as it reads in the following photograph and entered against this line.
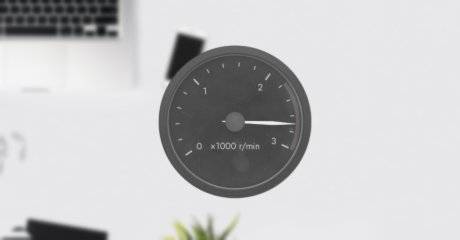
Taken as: 2700 rpm
